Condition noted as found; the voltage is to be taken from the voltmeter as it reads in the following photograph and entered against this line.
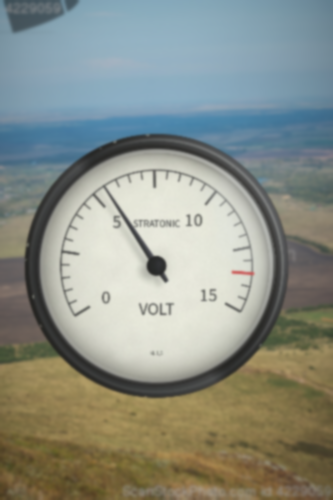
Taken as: 5.5 V
